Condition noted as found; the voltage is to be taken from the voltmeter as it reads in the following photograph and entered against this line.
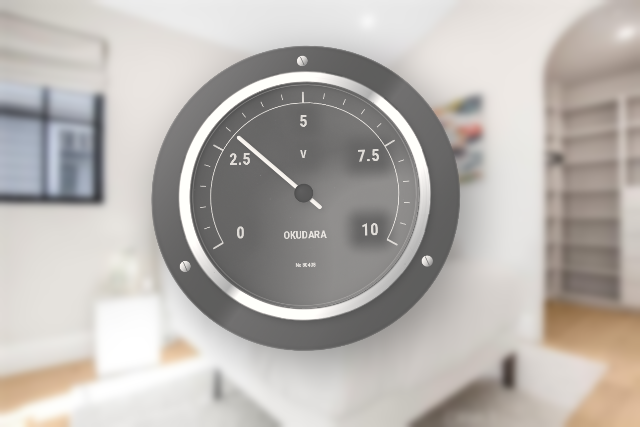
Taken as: 3 V
